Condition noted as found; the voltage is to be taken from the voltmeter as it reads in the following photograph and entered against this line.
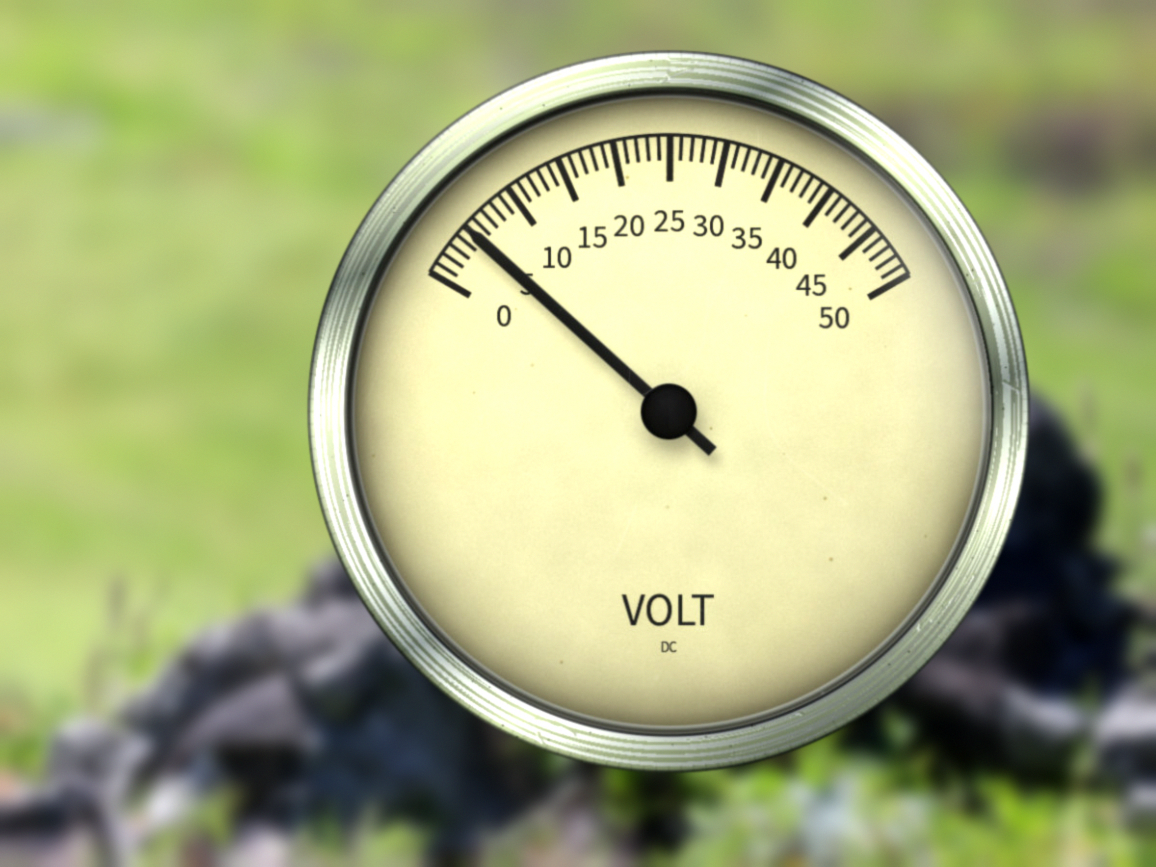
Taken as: 5 V
